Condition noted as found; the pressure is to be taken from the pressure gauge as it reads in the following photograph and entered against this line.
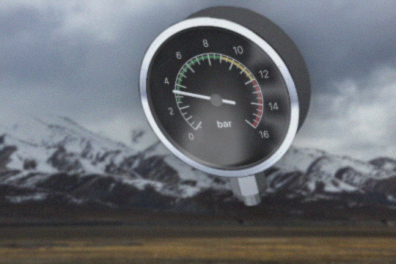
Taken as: 3.5 bar
